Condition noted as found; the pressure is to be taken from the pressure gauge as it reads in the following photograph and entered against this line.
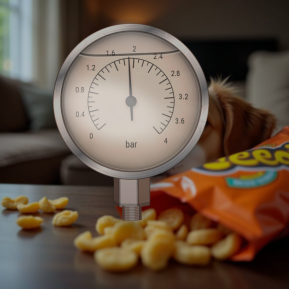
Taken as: 1.9 bar
